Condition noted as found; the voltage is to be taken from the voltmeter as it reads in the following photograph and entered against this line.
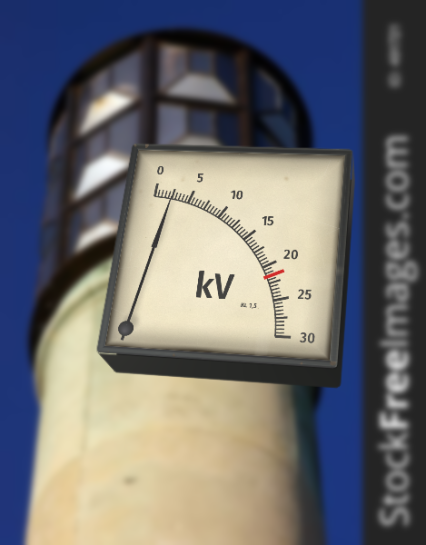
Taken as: 2.5 kV
